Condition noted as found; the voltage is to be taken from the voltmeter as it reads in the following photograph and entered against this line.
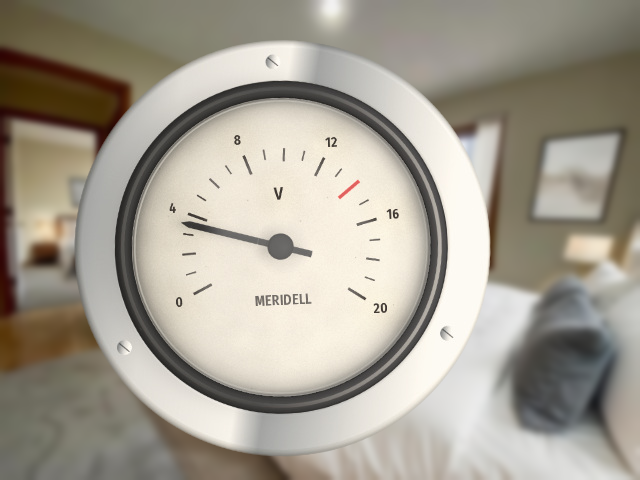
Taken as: 3.5 V
